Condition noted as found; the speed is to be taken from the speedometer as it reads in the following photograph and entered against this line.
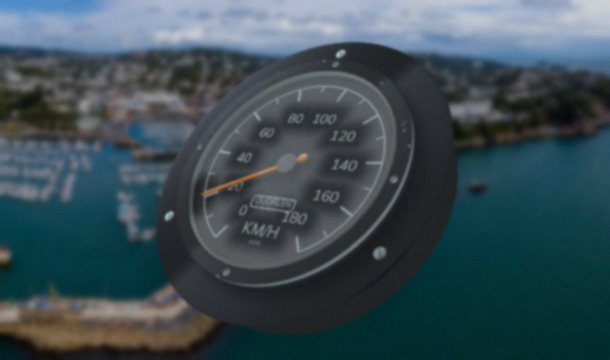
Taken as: 20 km/h
